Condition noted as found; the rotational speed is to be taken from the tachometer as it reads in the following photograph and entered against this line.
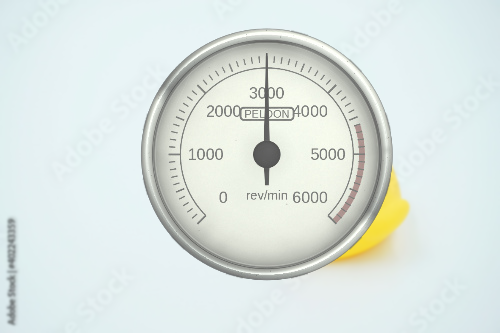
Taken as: 3000 rpm
